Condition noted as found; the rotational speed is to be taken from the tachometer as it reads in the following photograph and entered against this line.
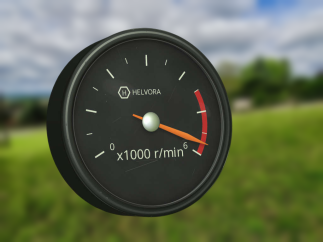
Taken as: 5750 rpm
